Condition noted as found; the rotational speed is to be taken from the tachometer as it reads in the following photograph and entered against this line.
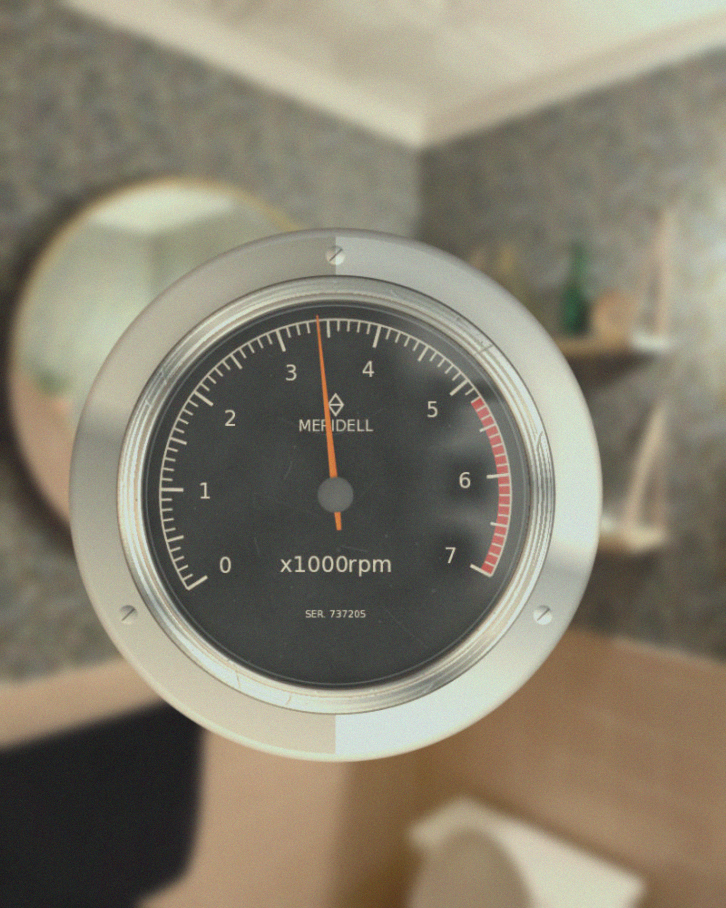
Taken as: 3400 rpm
